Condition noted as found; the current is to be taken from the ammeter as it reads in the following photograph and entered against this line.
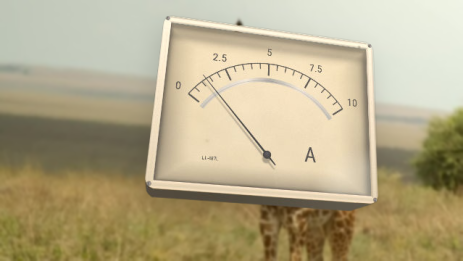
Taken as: 1.25 A
